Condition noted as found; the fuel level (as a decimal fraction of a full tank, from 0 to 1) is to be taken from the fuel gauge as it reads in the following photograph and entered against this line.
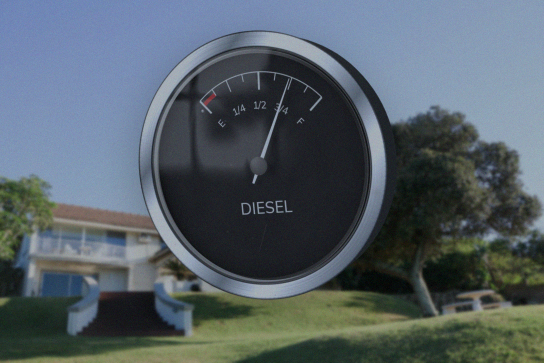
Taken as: 0.75
